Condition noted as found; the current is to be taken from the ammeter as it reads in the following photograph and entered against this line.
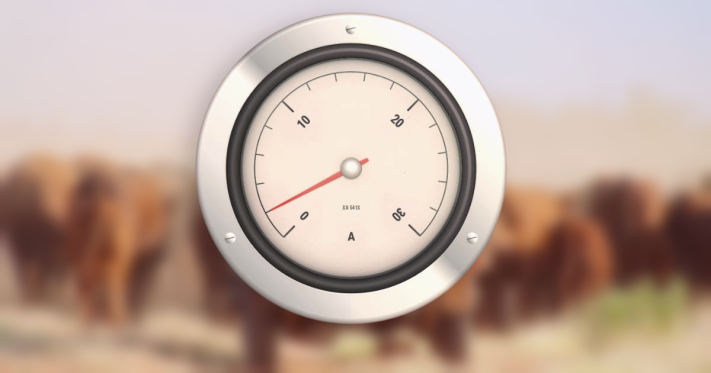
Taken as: 2 A
